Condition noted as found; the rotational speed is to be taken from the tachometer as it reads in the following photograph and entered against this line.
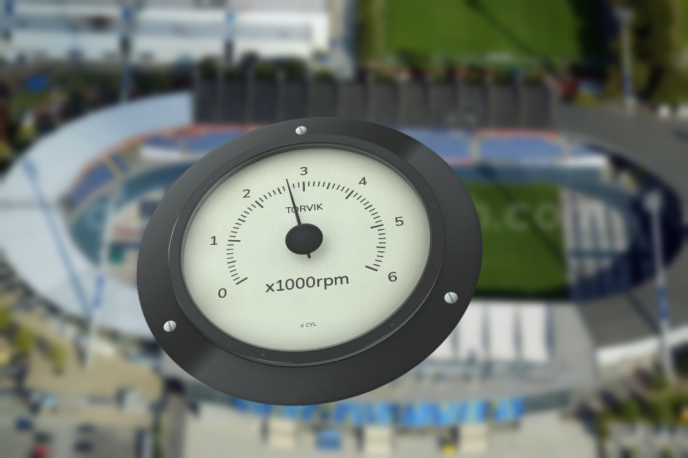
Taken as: 2700 rpm
